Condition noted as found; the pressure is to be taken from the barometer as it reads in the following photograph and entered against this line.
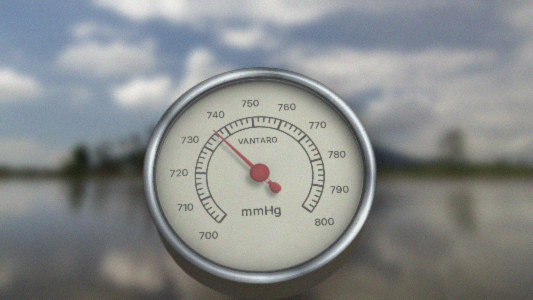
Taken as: 736 mmHg
